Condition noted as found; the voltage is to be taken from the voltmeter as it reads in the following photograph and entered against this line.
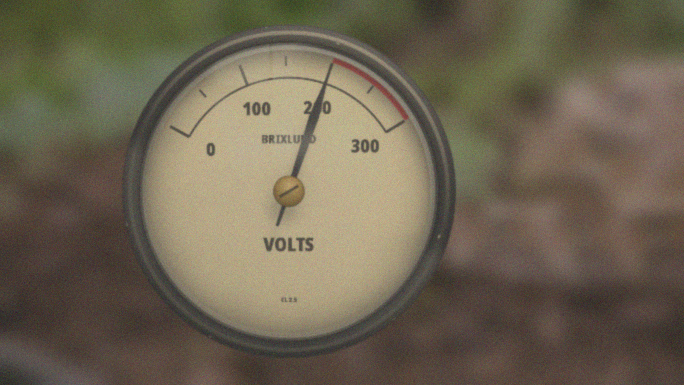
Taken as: 200 V
